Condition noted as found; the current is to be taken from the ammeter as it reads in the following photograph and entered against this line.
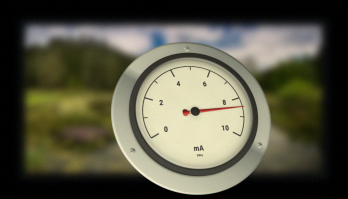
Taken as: 8.5 mA
